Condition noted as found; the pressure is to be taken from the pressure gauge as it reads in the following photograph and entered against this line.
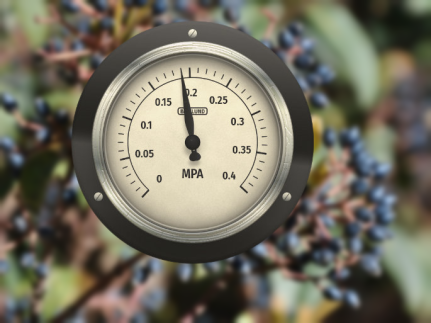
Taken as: 0.19 MPa
